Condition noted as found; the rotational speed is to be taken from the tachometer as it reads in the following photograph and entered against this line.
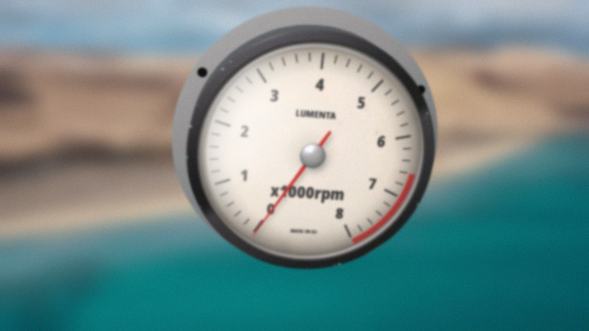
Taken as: 0 rpm
